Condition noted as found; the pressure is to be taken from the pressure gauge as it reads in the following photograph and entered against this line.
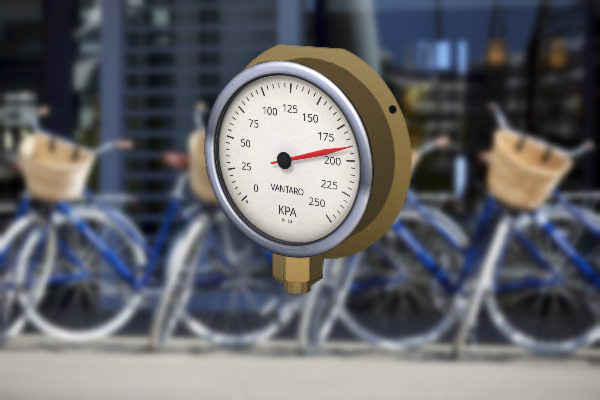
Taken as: 190 kPa
